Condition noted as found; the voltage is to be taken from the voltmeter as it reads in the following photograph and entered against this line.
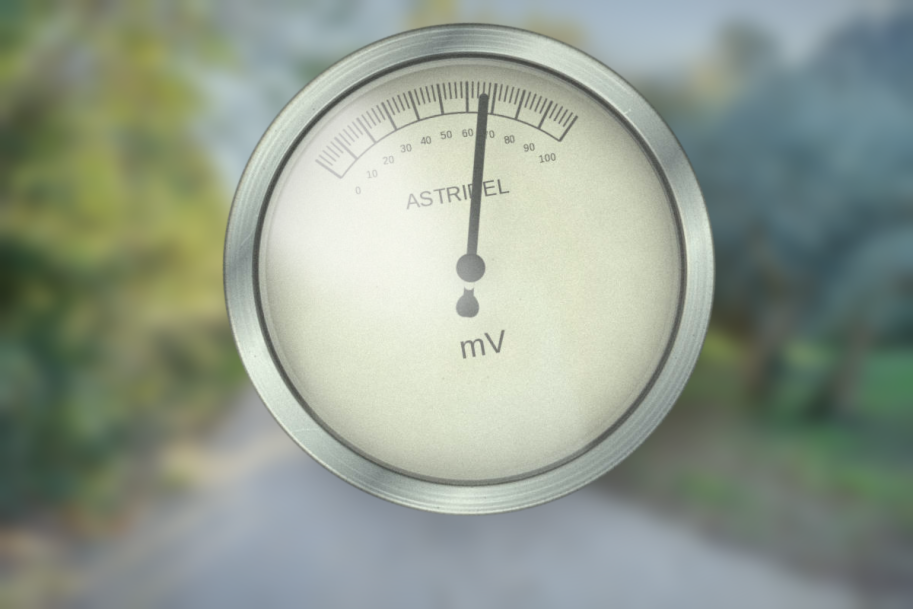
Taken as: 66 mV
